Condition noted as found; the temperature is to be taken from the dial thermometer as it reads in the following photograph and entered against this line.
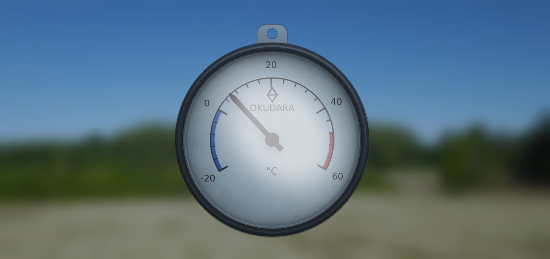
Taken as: 6 °C
